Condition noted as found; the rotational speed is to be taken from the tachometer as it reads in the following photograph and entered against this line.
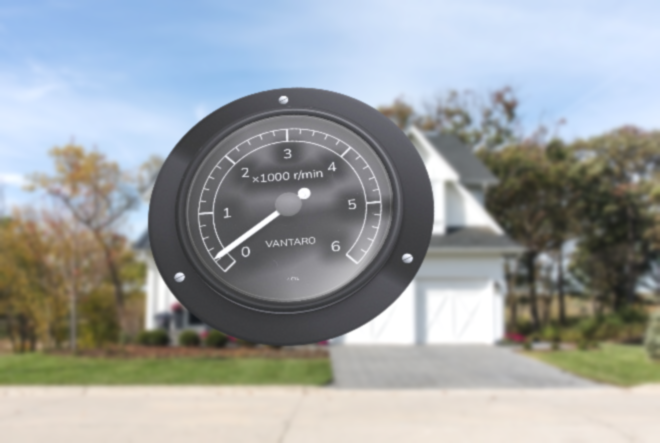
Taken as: 200 rpm
